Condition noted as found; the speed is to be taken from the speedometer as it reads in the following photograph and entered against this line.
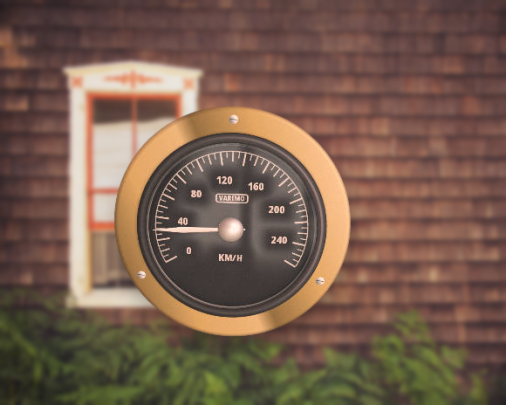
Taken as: 30 km/h
